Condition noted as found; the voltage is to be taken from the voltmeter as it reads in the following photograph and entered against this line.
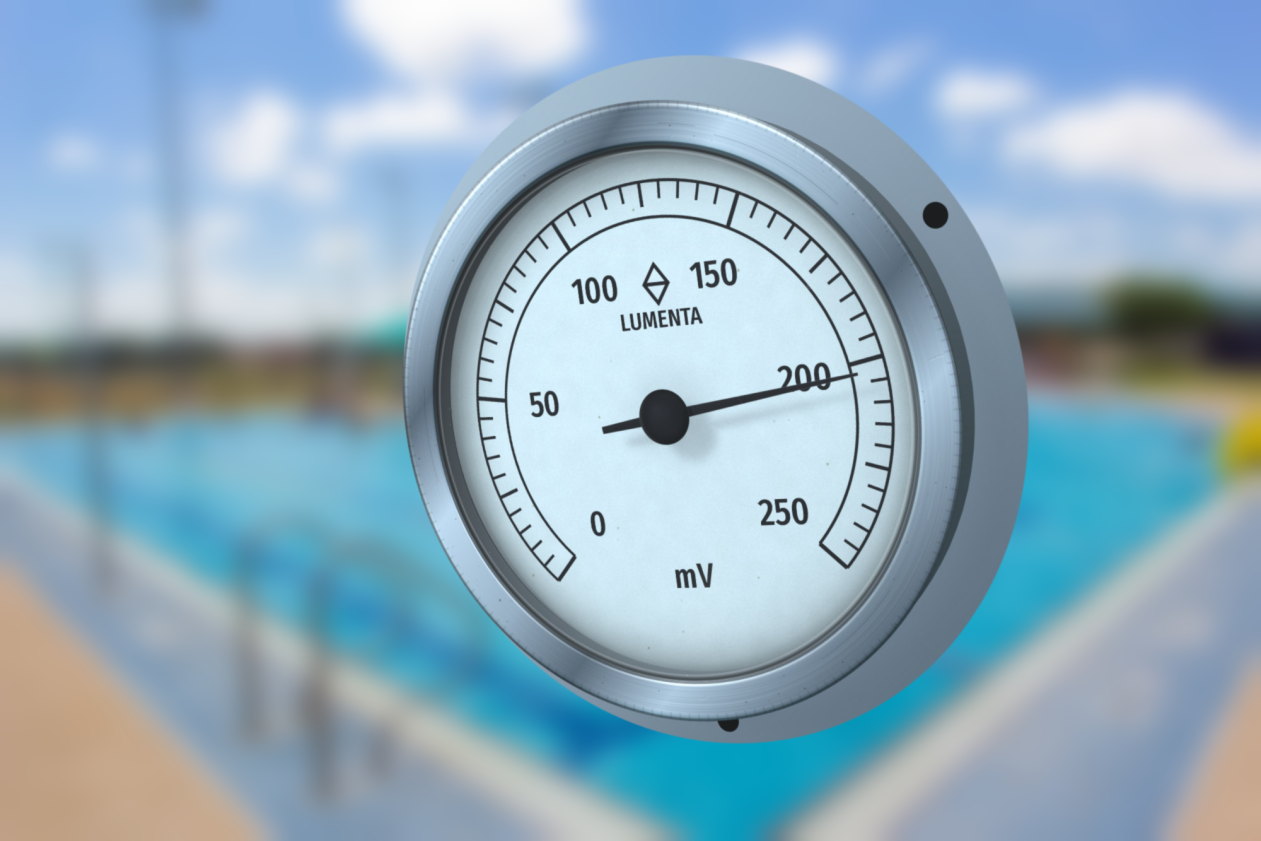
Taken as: 202.5 mV
